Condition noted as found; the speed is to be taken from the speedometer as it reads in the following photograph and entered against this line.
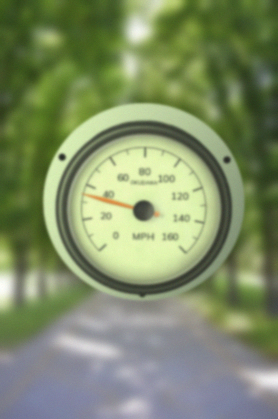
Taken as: 35 mph
